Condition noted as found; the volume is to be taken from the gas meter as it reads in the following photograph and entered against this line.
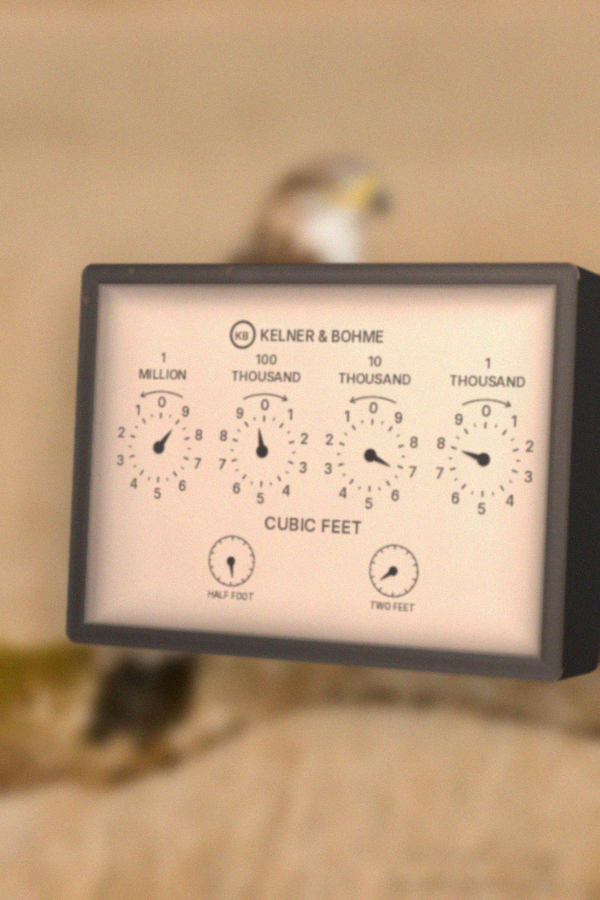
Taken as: 896800 ft³
